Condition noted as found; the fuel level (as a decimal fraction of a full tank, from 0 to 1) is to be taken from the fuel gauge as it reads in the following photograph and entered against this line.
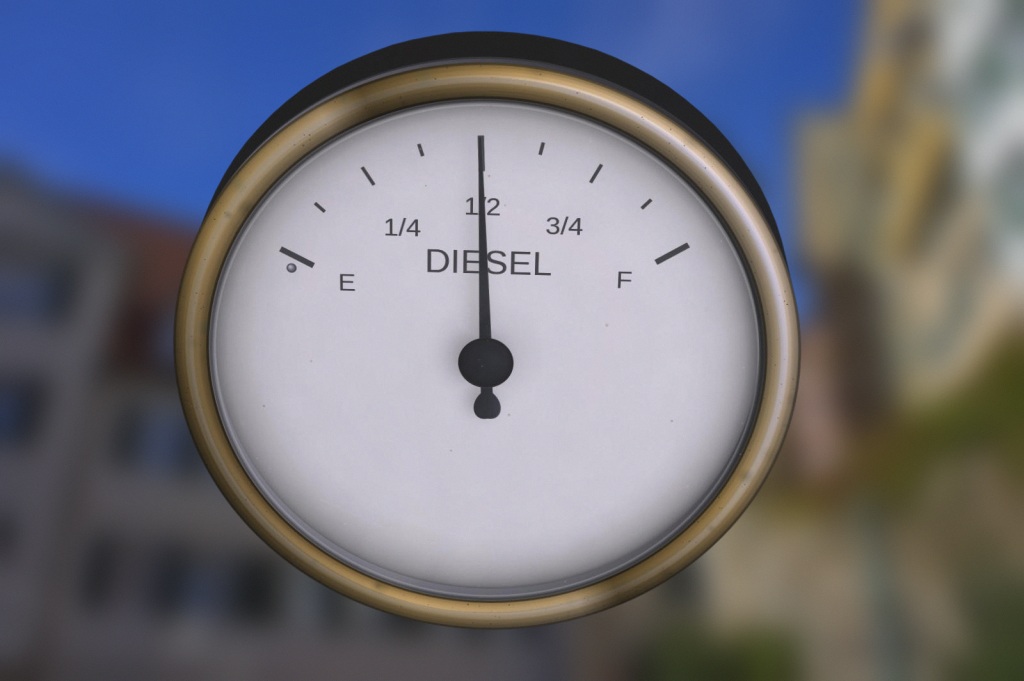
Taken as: 0.5
